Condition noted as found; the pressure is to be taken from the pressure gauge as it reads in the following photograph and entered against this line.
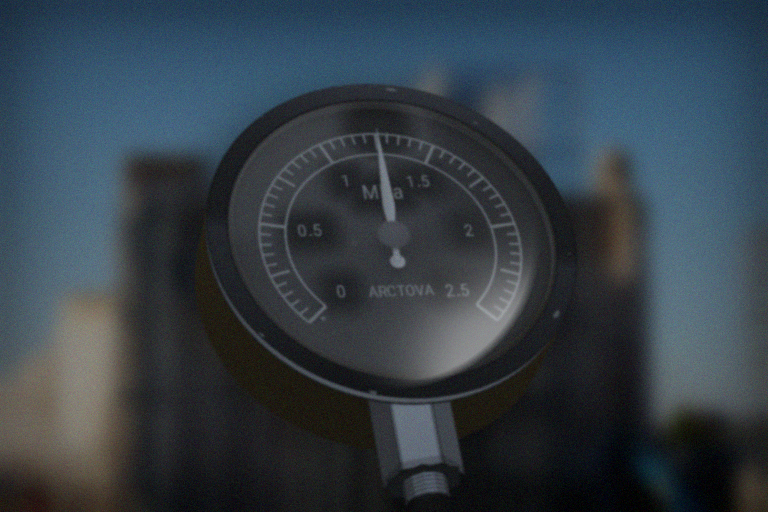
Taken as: 1.25 MPa
